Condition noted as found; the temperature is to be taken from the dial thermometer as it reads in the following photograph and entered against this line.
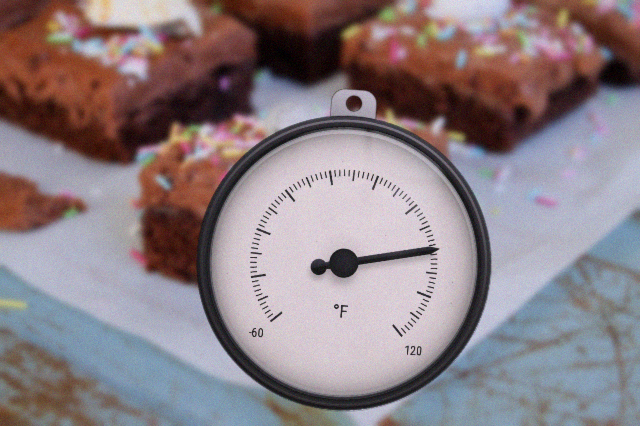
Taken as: 80 °F
